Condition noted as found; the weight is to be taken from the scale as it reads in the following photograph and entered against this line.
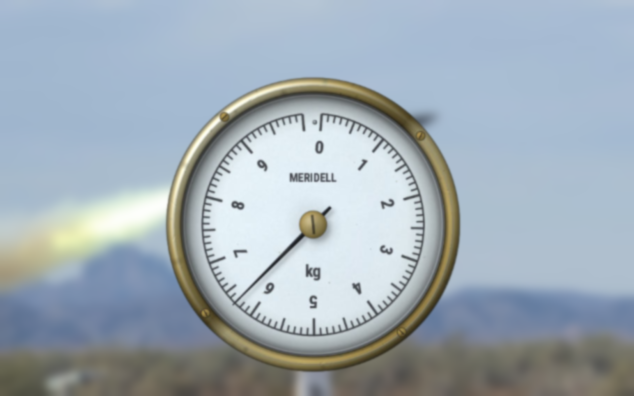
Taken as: 6.3 kg
